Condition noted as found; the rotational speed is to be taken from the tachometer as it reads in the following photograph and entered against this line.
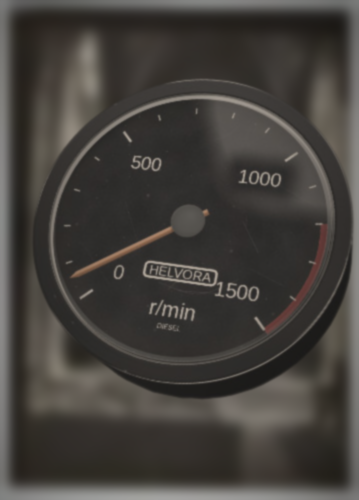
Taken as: 50 rpm
